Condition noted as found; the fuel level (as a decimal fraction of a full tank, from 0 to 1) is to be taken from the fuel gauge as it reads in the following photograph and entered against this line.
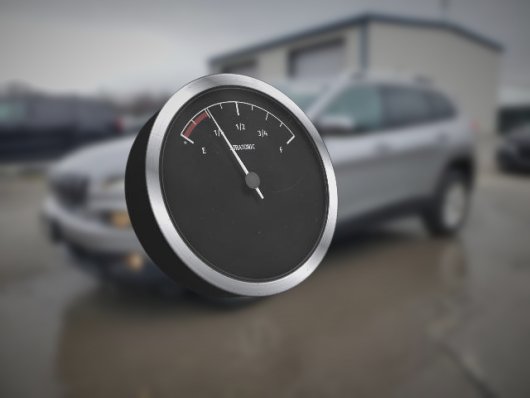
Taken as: 0.25
